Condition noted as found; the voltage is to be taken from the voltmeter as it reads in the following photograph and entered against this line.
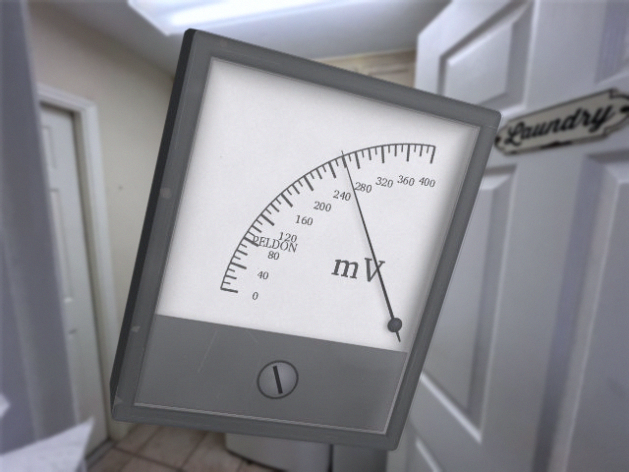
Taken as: 260 mV
